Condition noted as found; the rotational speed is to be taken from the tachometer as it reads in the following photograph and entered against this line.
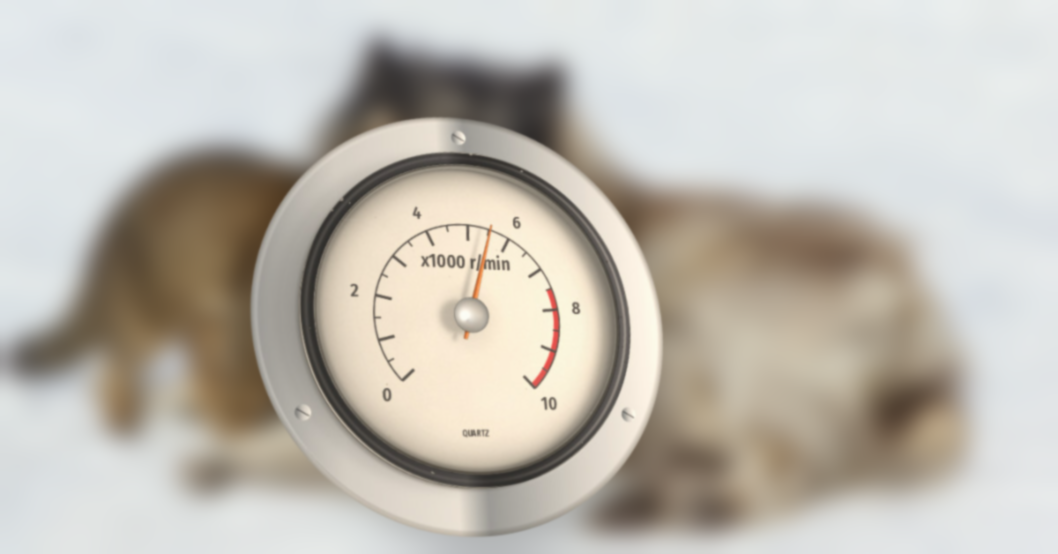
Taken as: 5500 rpm
